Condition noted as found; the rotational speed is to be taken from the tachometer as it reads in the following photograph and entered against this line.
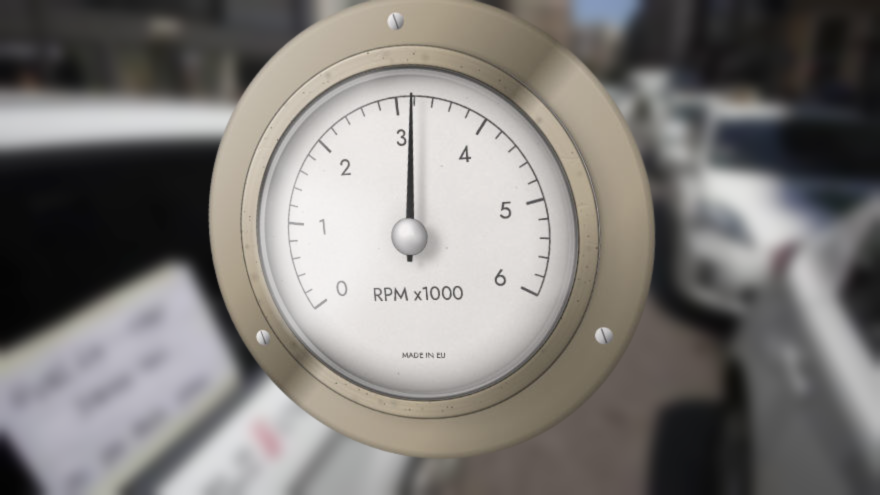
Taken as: 3200 rpm
